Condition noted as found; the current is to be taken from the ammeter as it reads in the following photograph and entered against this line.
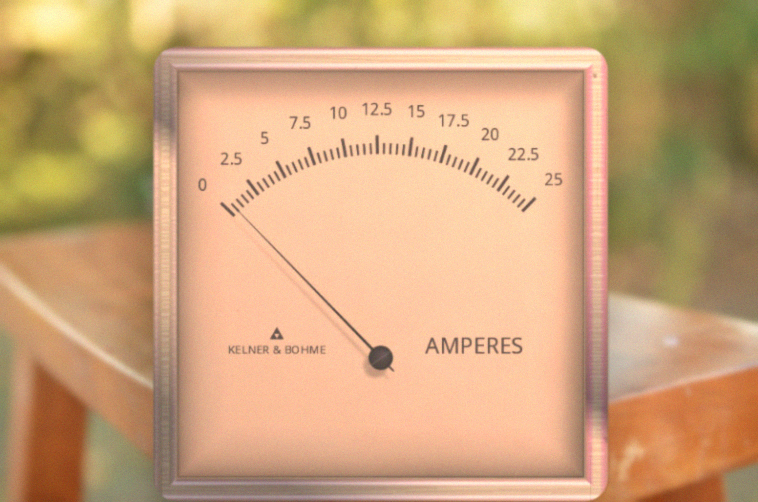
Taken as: 0.5 A
